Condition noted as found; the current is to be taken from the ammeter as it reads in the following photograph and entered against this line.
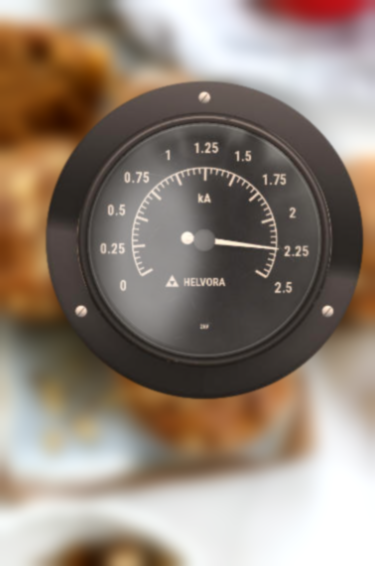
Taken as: 2.25 kA
